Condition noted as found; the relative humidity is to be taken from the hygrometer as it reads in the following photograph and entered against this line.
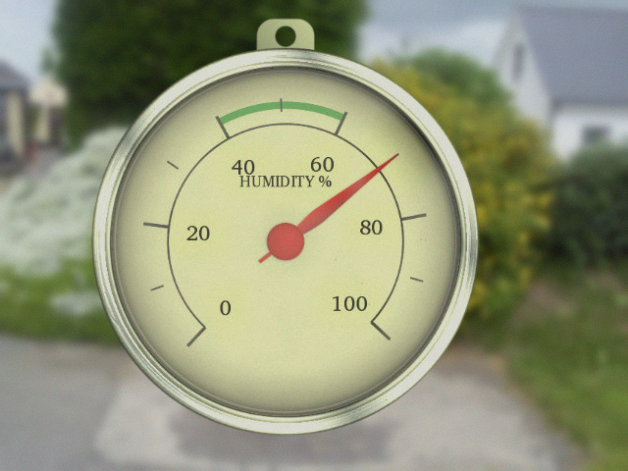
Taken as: 70 %
